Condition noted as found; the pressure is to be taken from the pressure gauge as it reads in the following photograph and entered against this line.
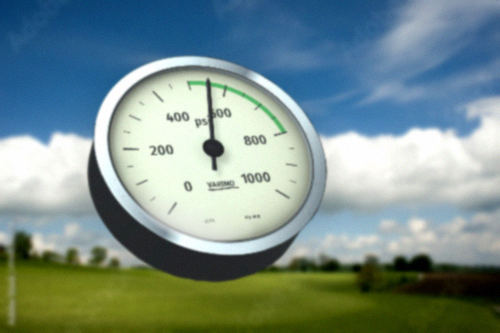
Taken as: 550 psi
